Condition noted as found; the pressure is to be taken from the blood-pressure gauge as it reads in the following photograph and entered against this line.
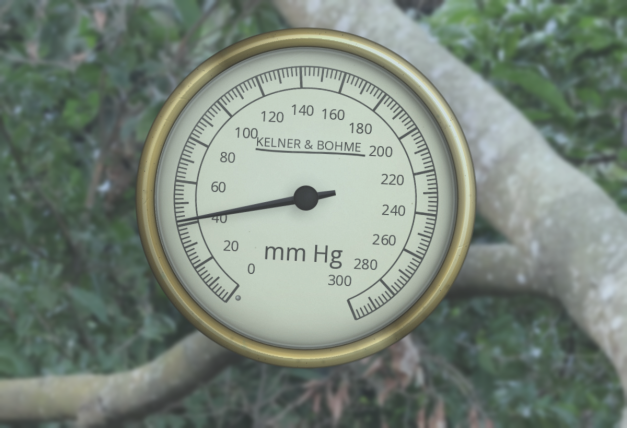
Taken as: 42 mmHg
